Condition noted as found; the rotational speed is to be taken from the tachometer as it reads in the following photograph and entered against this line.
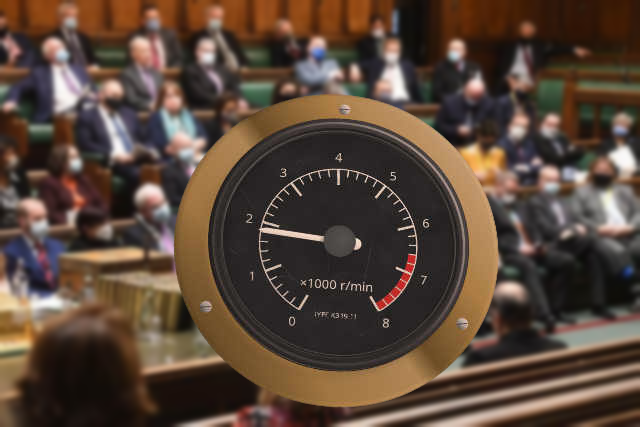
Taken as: 1800 rpm
